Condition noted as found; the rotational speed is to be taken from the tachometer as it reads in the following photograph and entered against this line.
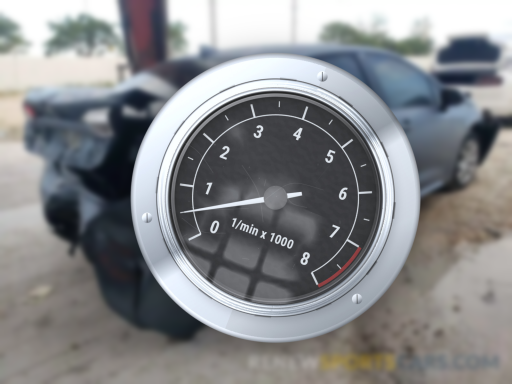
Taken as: 500 rpm
